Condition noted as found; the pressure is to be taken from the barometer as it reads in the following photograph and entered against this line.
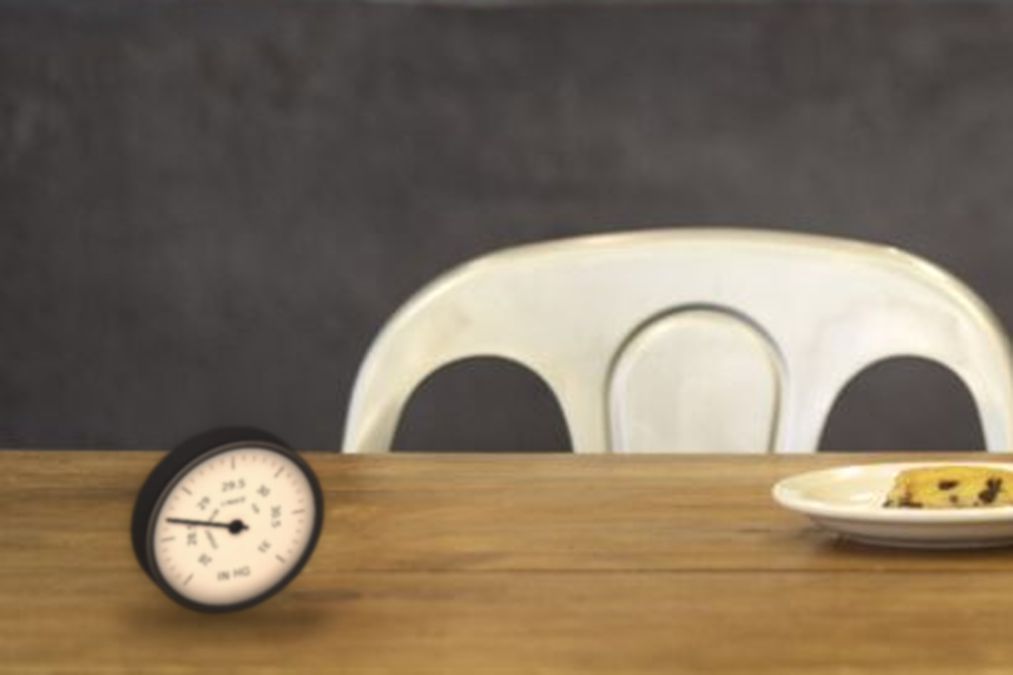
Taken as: 28.7 inHg
